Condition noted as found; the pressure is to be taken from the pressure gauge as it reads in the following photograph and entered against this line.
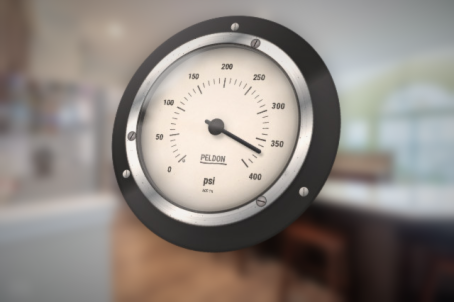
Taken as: 370 psi
